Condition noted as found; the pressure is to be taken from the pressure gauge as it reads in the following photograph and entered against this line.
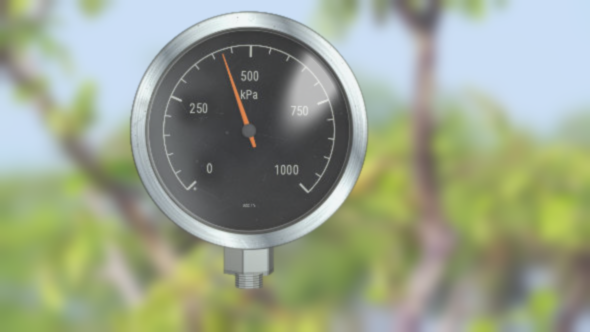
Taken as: 425 kPa
